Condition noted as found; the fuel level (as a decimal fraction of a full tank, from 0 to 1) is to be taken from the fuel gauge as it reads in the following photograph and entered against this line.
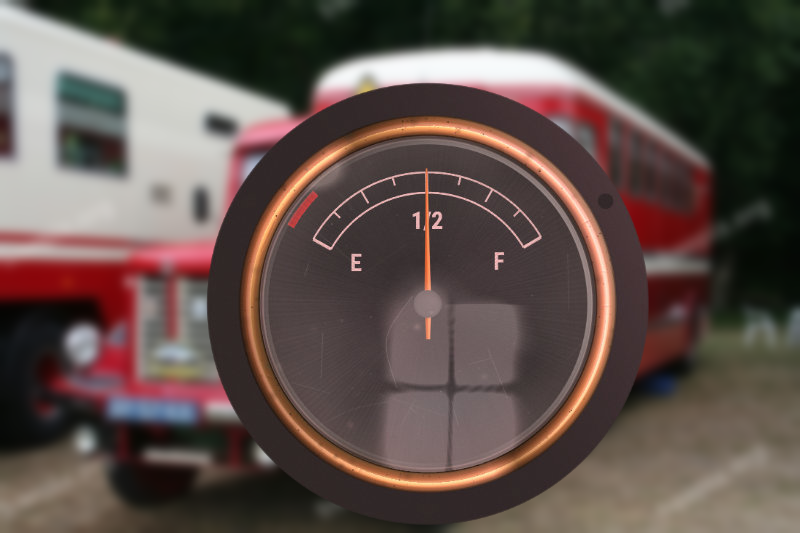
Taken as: 0.5
